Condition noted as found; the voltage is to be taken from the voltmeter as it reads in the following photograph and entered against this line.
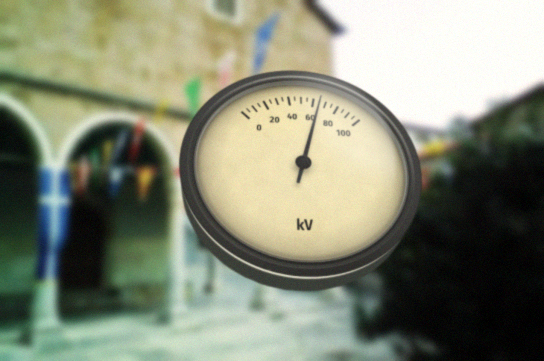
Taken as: 65 kV
